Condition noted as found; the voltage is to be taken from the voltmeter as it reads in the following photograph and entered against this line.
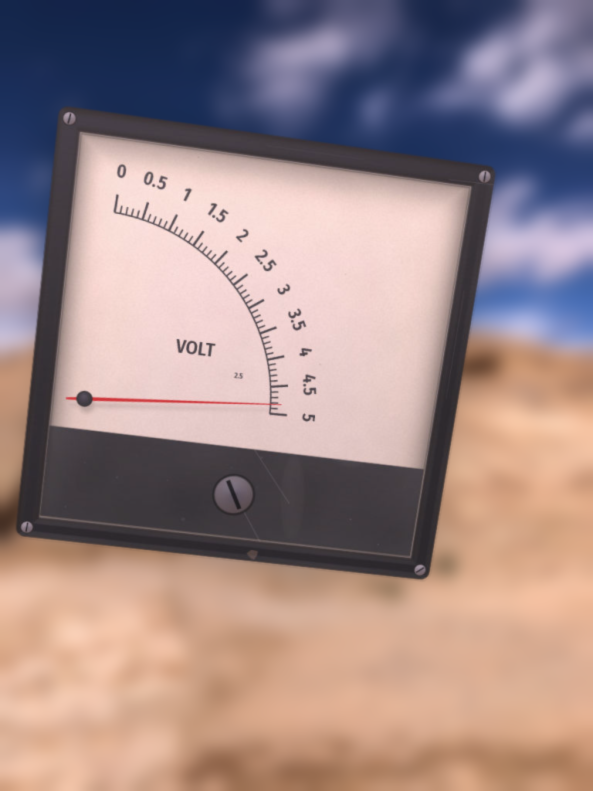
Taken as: 4.8 V
